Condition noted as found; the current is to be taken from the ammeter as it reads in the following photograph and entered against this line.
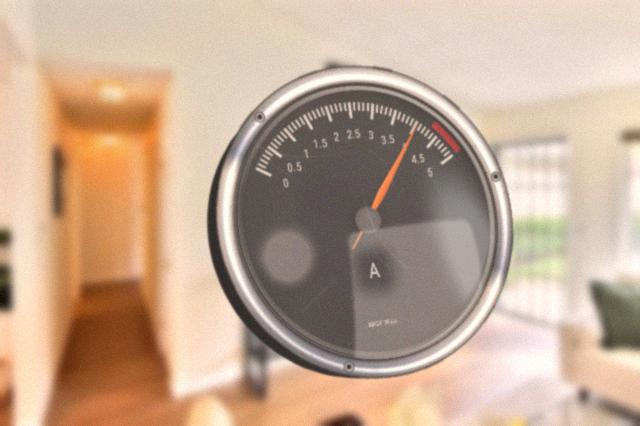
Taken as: 4 A
